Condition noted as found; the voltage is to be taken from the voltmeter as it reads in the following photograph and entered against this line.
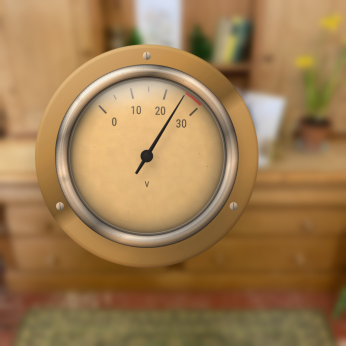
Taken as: 25 V
